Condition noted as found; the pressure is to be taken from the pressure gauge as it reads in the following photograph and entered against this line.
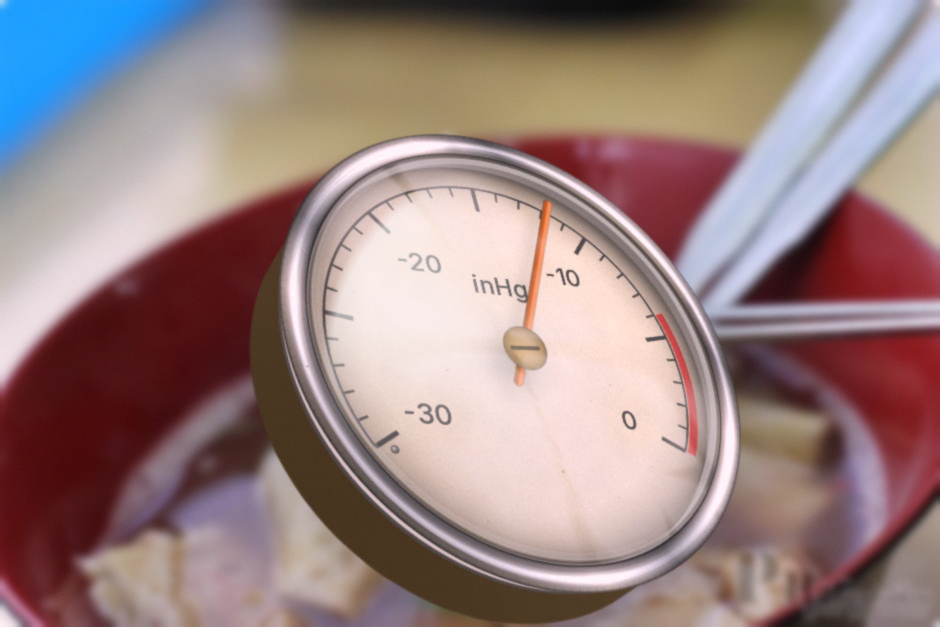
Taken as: -12 inHg
